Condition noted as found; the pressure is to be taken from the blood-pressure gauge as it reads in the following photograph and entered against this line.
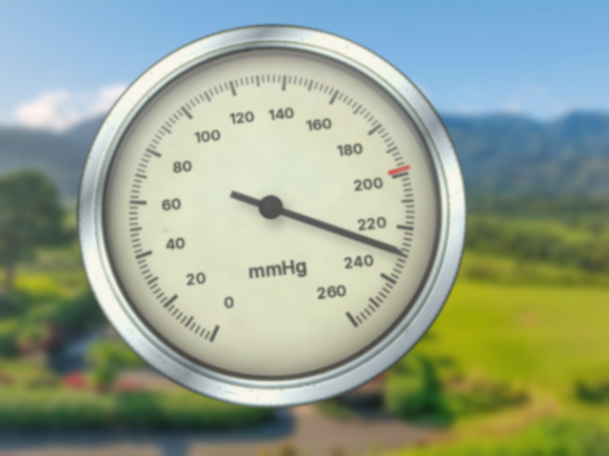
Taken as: 230 mmHg
